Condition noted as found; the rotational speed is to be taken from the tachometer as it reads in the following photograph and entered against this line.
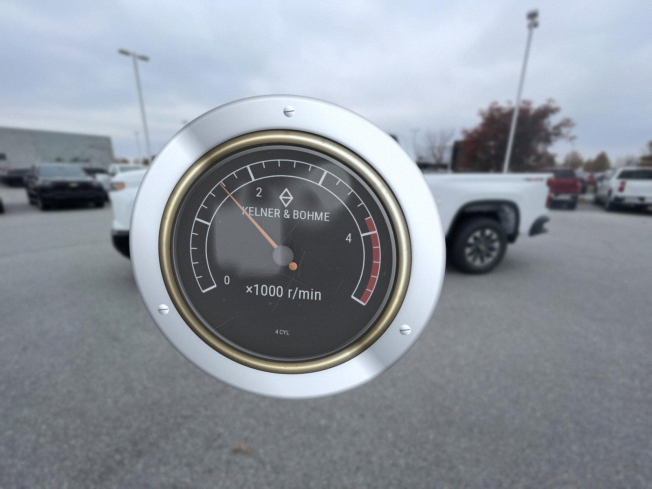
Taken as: 1600 rpm
